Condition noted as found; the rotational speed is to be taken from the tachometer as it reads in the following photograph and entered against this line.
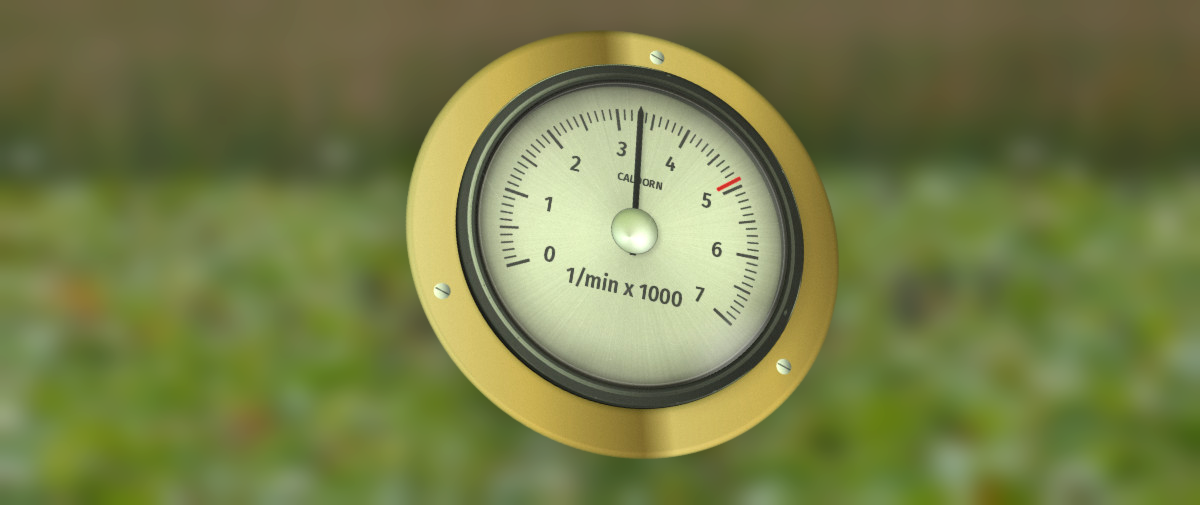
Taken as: 3300 rpm
